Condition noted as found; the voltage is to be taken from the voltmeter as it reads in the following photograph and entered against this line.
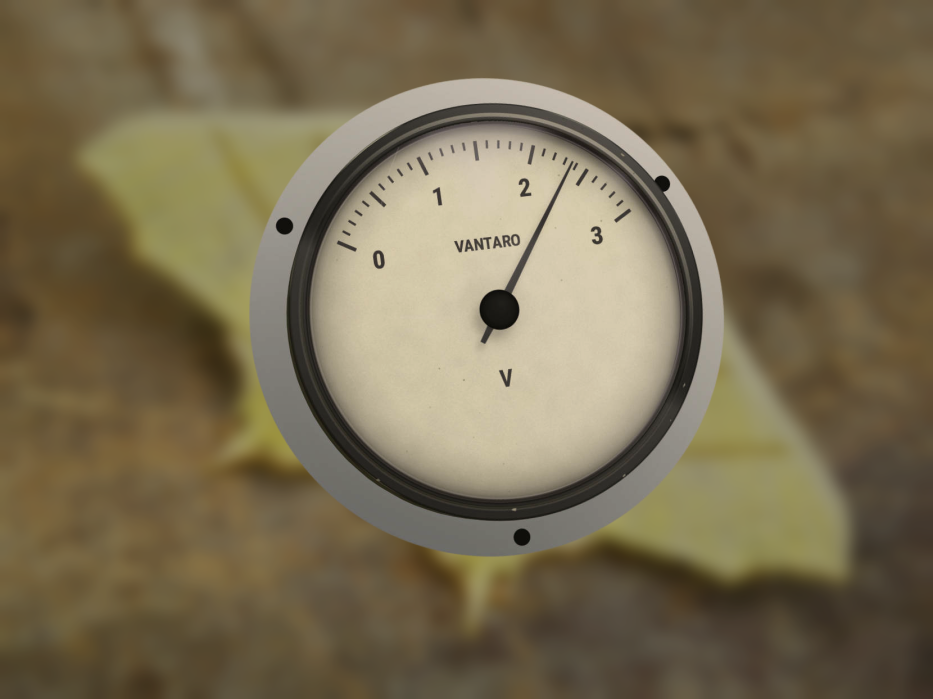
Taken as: 2.35 V
